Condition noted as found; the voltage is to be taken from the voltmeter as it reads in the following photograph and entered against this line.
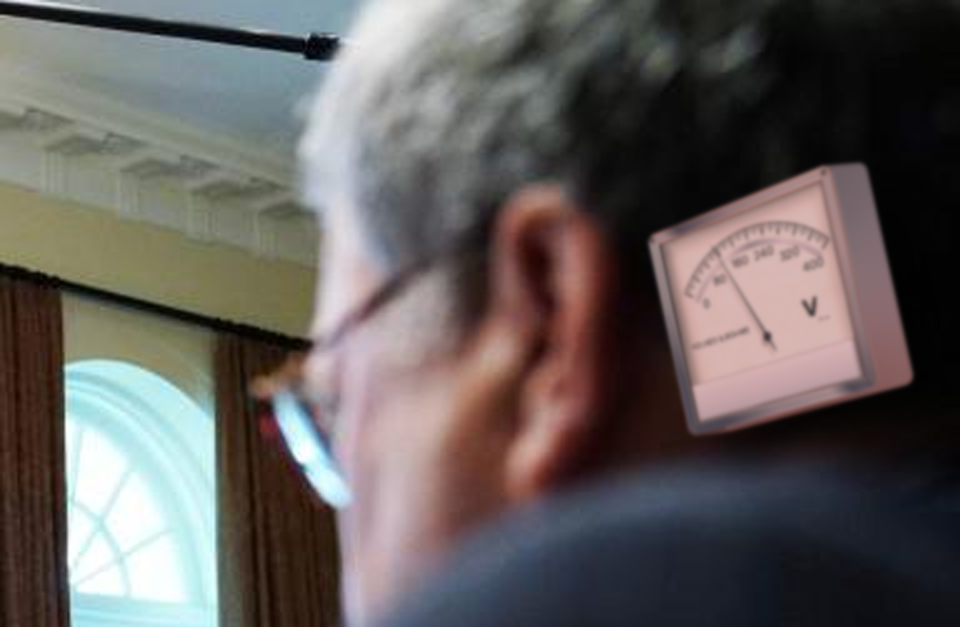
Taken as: 120 V
